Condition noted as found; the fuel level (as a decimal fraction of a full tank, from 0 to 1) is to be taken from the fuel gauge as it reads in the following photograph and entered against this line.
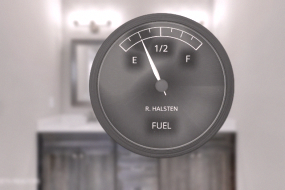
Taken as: 0.25
